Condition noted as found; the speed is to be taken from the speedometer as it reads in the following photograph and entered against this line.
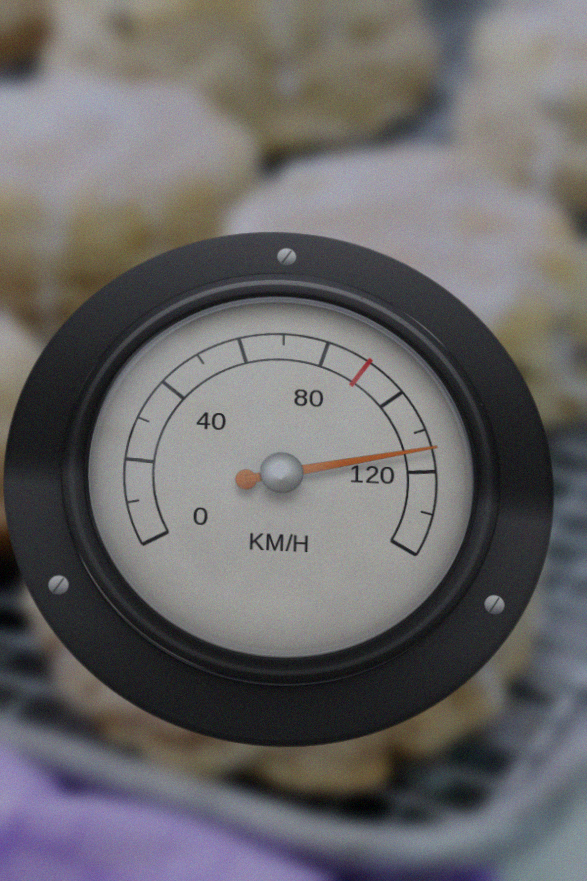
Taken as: 115 km/h
